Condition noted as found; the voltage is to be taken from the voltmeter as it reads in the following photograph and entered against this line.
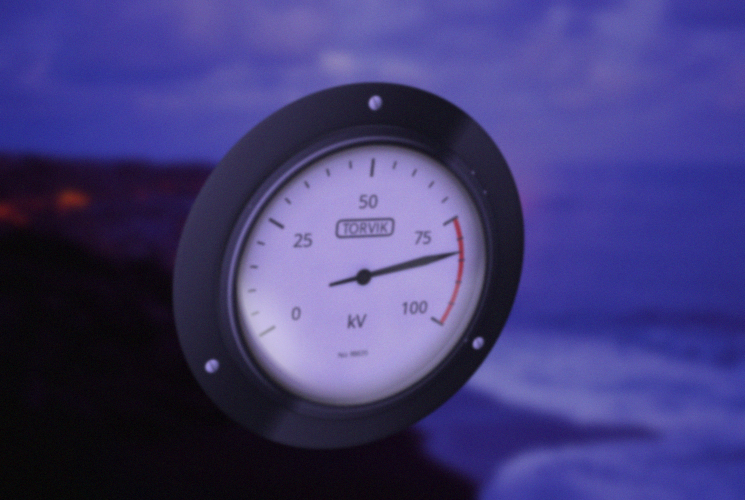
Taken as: 82.5 kV
